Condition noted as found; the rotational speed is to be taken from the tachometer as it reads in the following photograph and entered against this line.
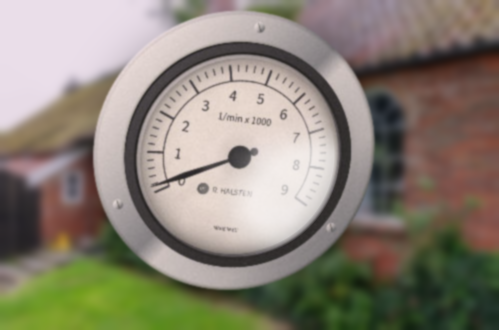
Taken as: 200 rpm
